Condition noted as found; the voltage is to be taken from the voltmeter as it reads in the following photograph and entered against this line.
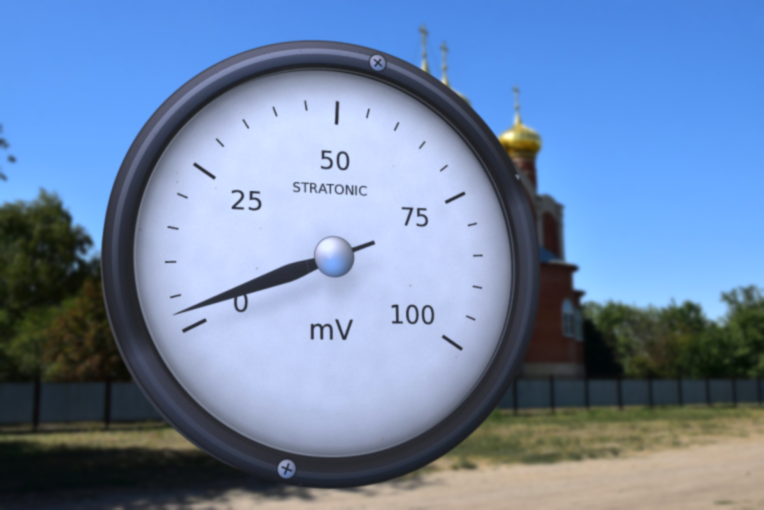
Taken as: 2.5 mV
